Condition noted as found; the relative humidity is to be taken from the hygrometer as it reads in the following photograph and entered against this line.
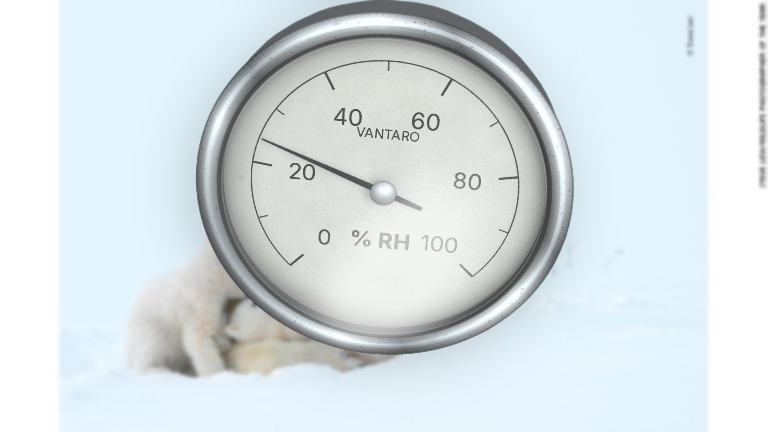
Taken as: 25 %
